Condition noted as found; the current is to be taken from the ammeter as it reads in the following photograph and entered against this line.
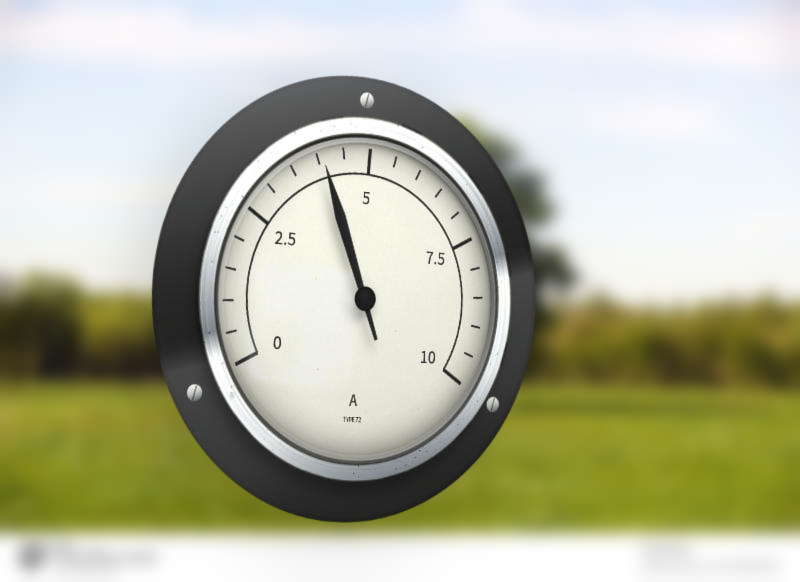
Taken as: 4 A
